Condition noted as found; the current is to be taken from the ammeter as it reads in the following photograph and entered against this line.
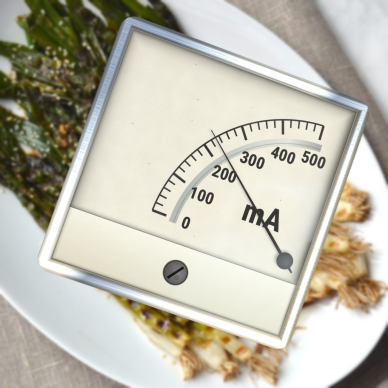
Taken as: 230 mA
